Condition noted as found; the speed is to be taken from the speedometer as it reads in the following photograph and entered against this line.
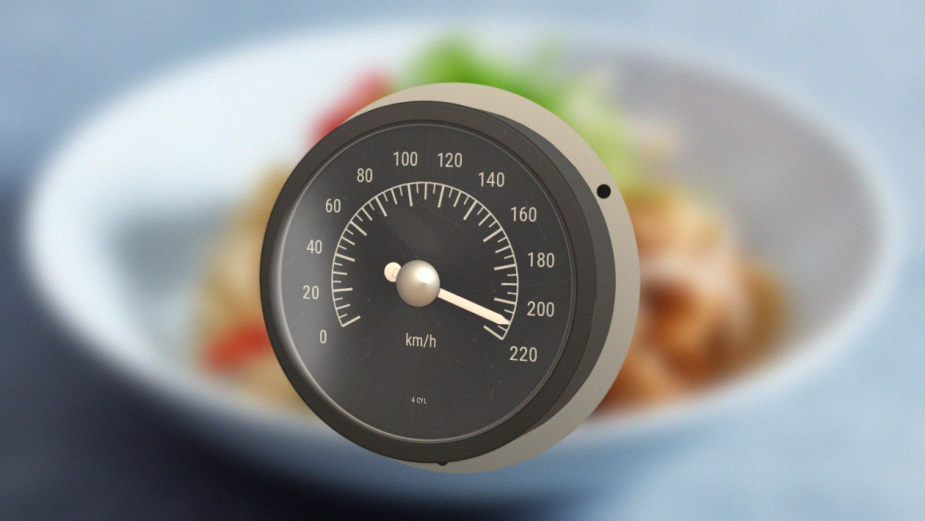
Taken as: 210 km/h
